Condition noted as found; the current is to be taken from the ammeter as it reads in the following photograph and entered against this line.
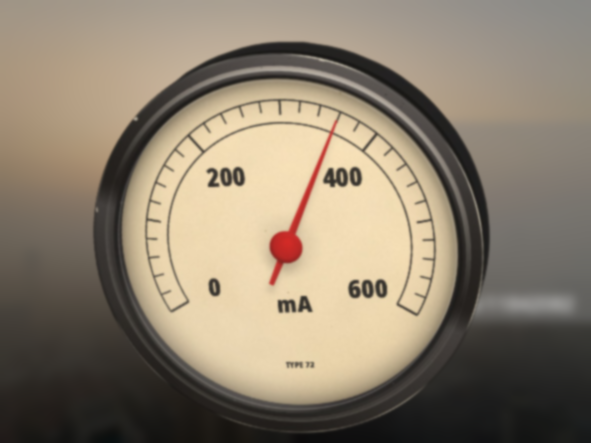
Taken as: 360 mA
